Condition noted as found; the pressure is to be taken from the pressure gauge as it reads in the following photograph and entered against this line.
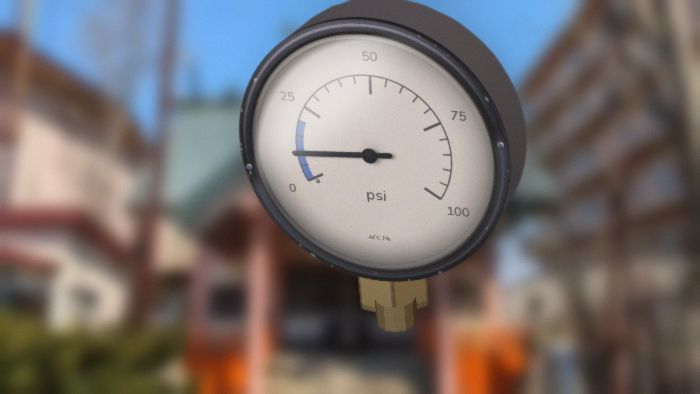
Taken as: 10 psi
